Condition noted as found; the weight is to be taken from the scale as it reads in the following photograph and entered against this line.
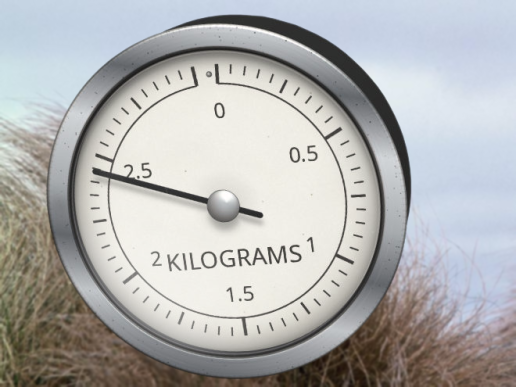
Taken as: 2.45 kg
